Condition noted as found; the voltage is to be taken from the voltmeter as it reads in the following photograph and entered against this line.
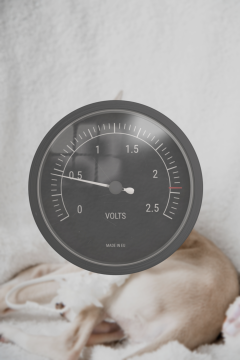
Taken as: 0.45 V
